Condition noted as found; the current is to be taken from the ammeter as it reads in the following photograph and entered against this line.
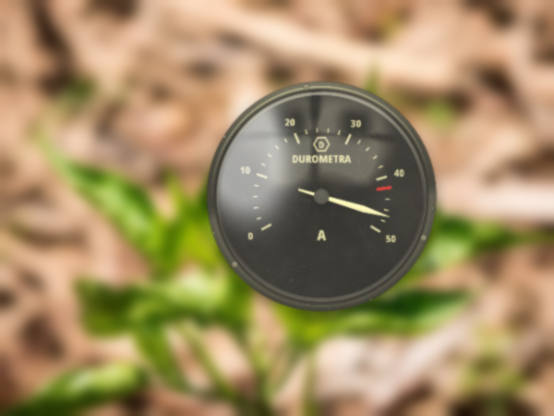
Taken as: 47 A
